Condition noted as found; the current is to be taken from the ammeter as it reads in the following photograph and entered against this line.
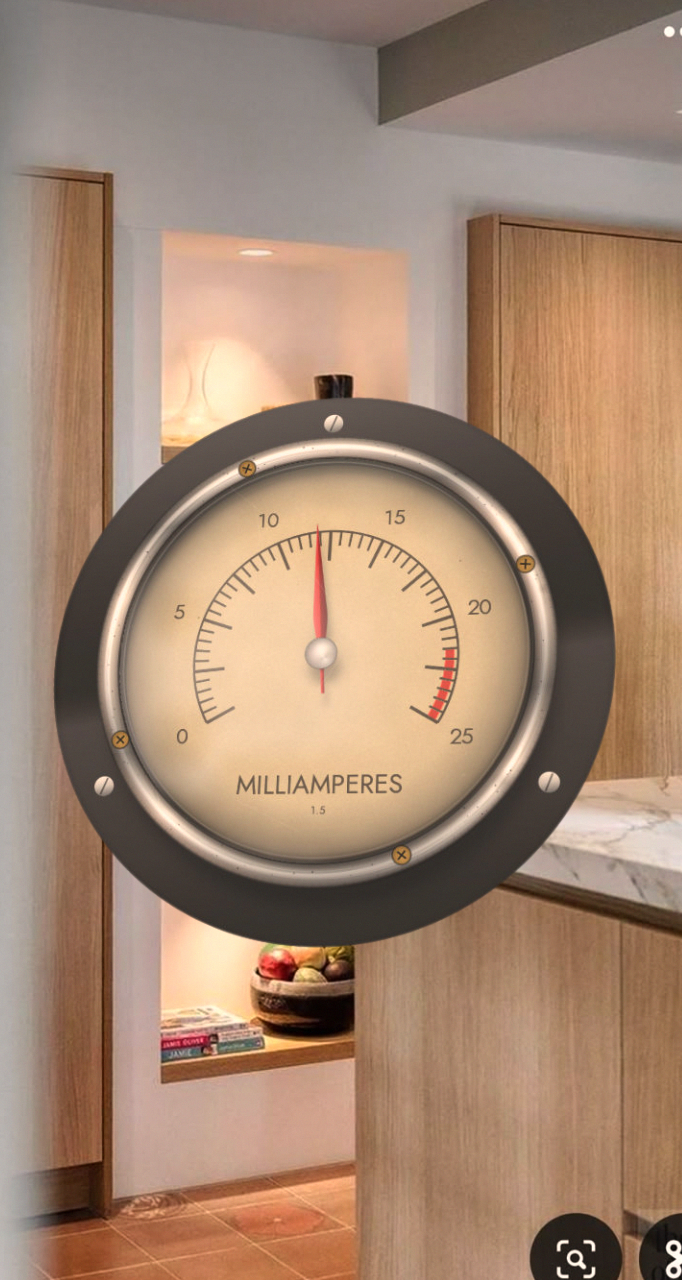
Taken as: 12 mA
